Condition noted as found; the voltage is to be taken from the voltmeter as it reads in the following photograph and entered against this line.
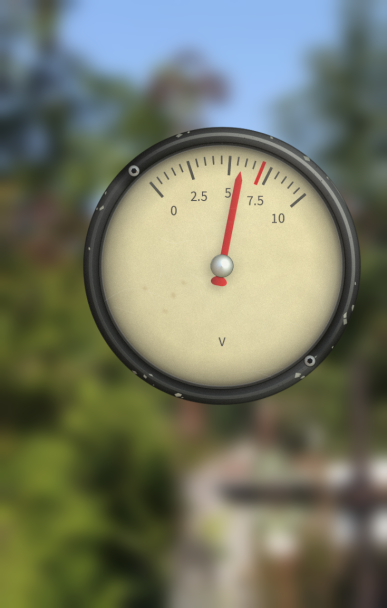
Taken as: 5.75 V
